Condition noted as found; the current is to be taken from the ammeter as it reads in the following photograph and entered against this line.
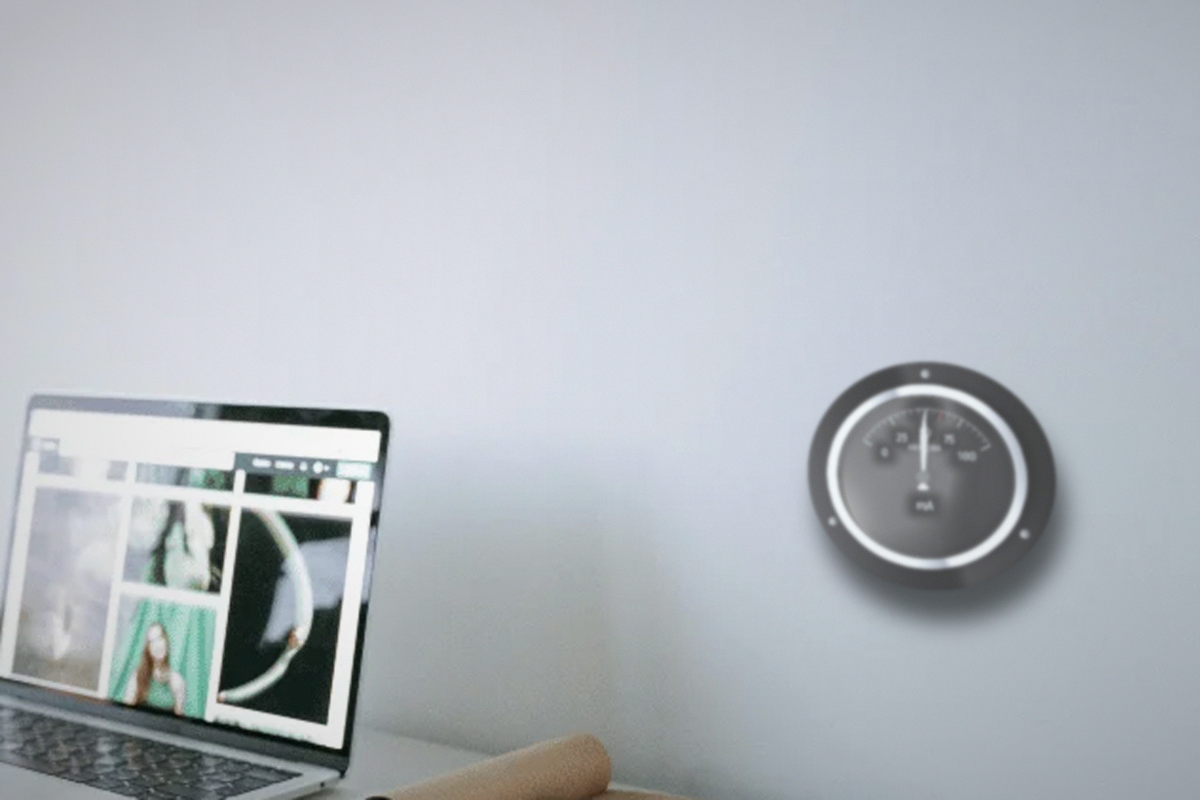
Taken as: 50 mA
